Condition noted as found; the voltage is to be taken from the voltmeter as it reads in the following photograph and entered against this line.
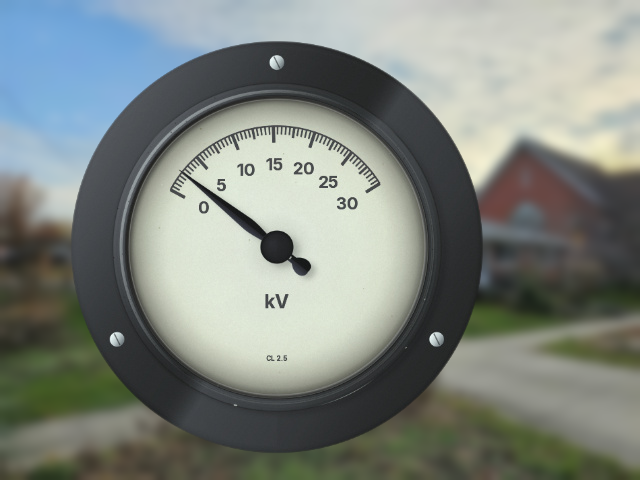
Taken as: 2.5 kV
